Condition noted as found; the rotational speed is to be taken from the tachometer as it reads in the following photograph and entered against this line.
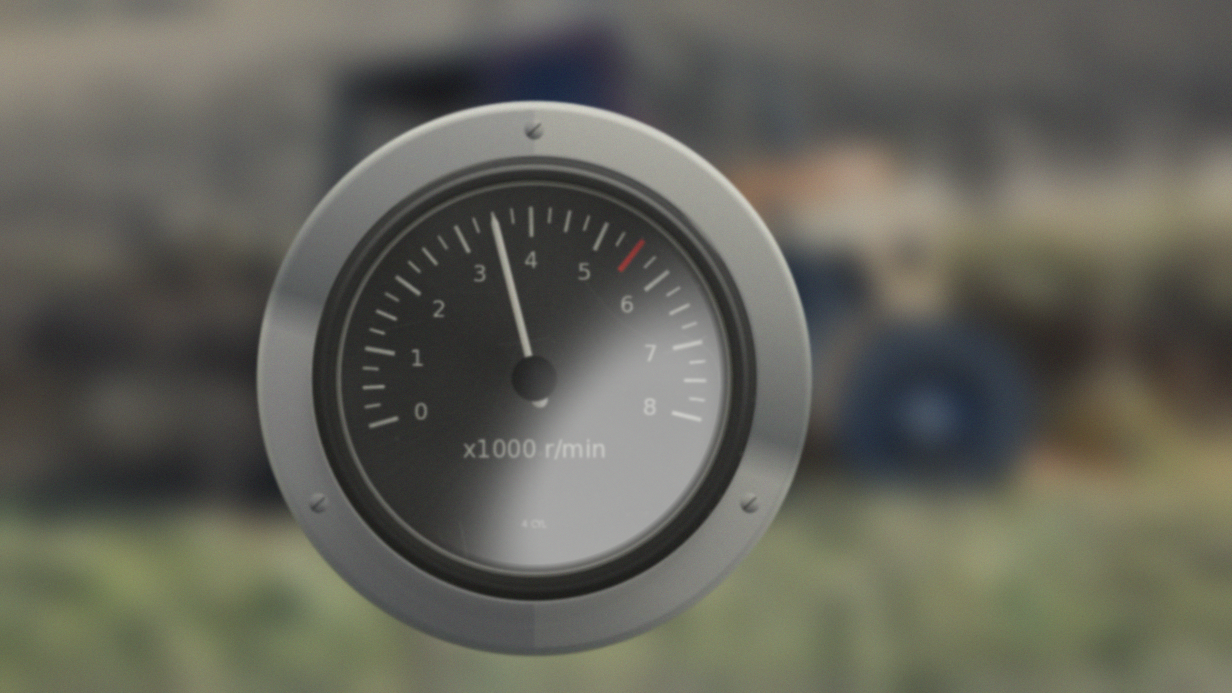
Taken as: 3500 rpm
